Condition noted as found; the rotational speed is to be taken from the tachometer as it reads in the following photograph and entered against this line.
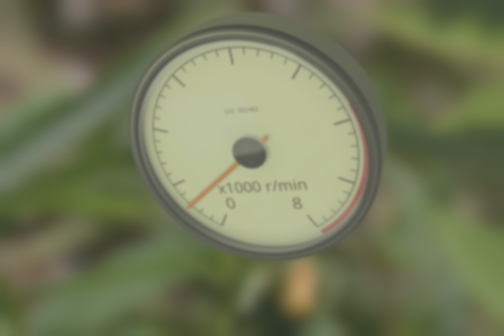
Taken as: 600 rpm
